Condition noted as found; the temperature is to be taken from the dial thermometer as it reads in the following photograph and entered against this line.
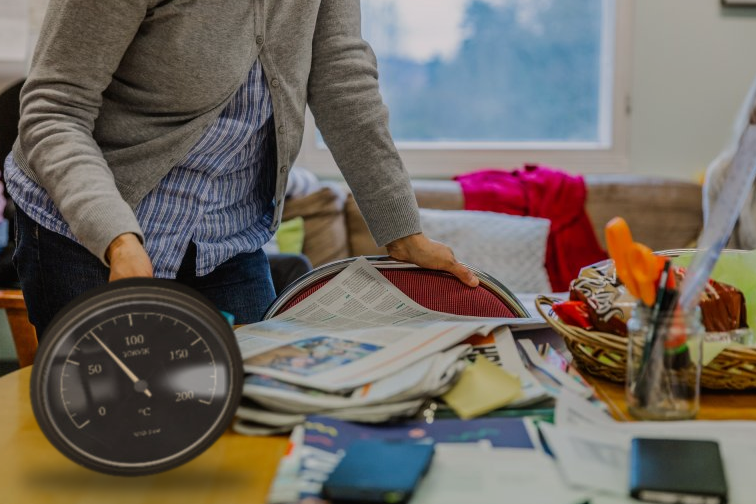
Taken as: 75 °C
